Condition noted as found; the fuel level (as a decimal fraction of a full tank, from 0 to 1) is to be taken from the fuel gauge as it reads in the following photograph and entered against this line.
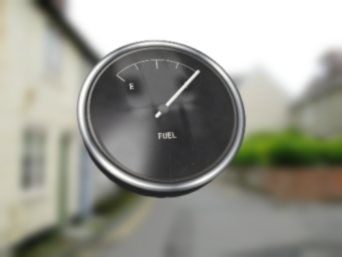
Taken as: 1
